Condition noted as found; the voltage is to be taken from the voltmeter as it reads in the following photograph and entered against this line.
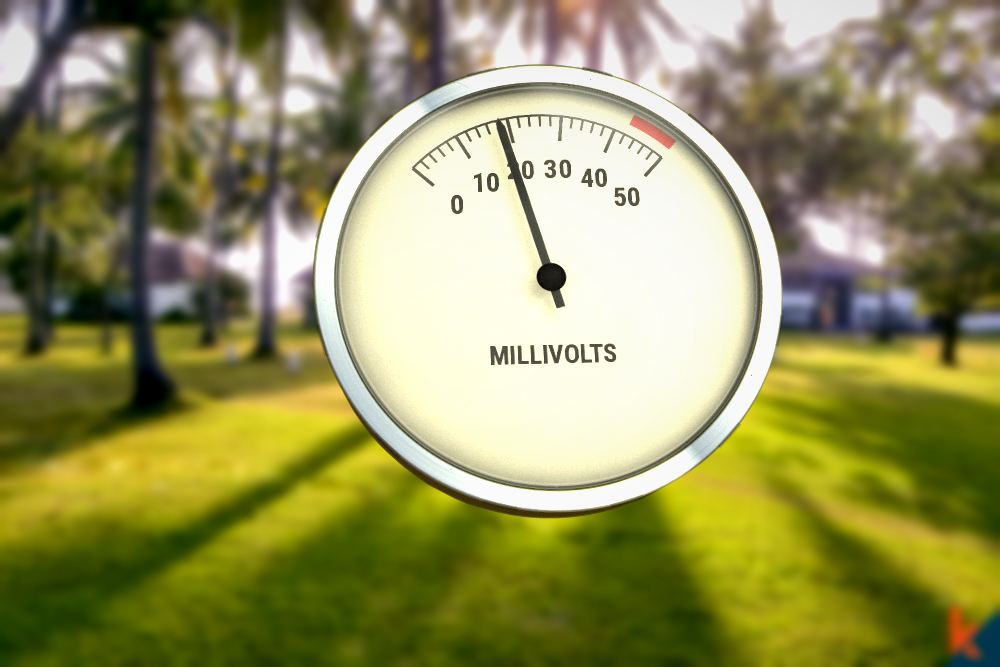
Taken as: 18 mV
